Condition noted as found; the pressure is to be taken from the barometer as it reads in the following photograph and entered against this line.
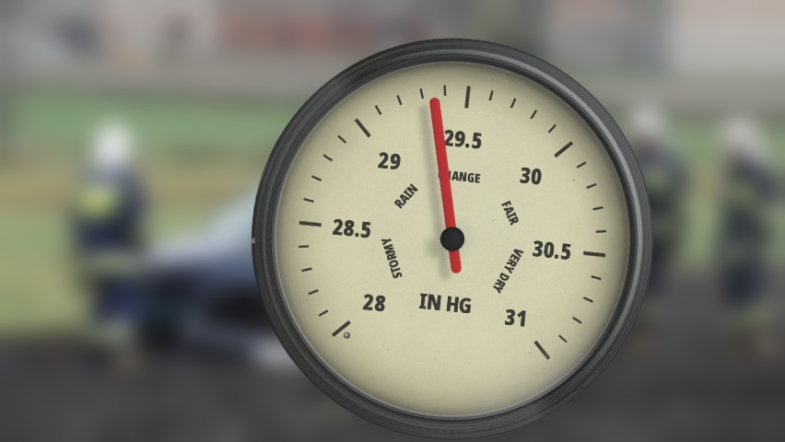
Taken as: 29.35 inHg
